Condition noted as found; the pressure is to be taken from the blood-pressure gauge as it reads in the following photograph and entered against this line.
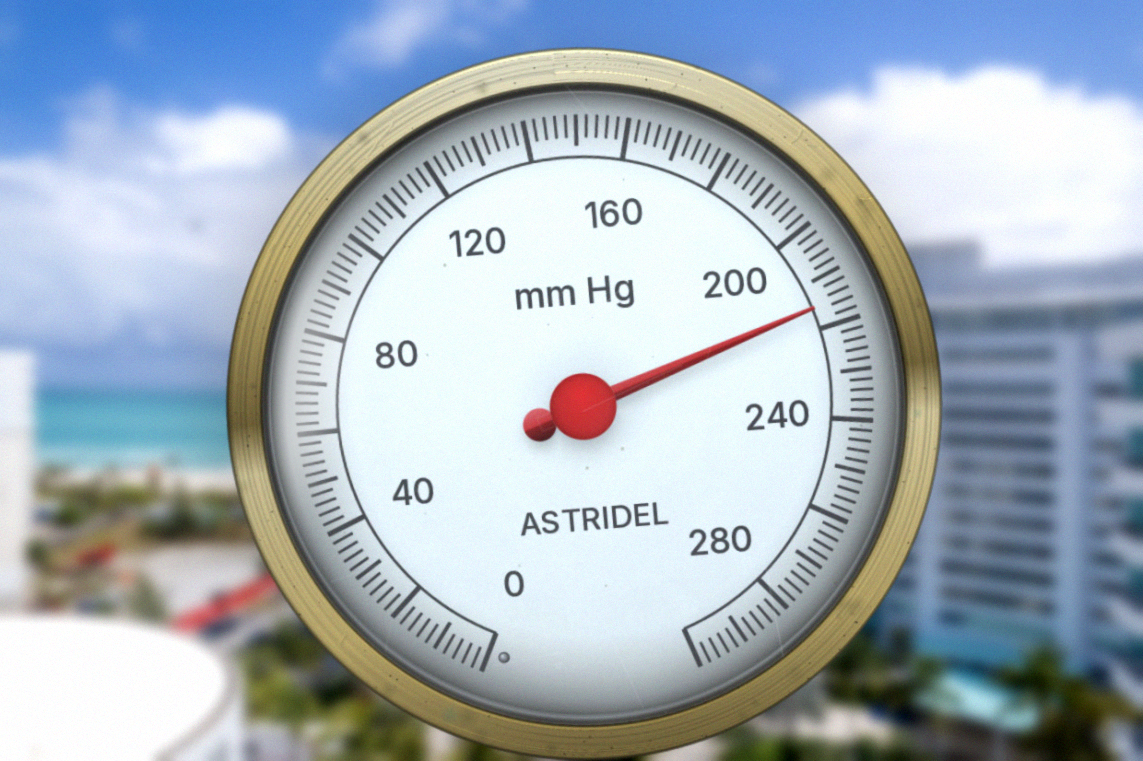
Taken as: 215 mmHg
